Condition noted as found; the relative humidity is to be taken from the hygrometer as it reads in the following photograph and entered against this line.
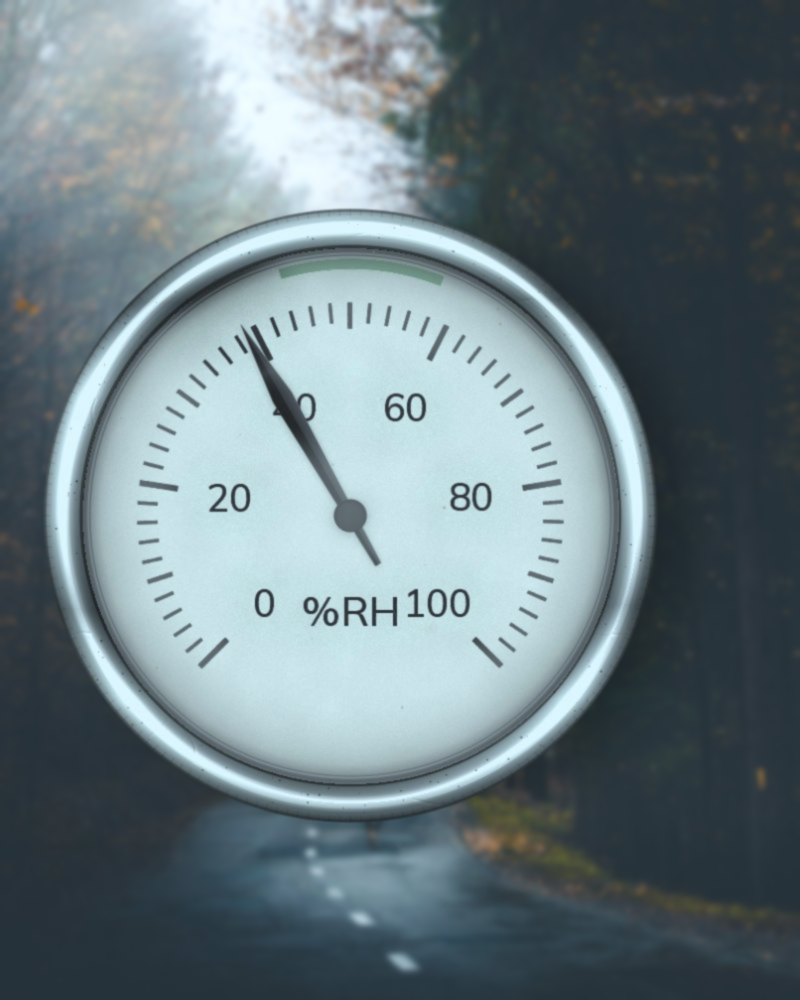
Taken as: 39 %
